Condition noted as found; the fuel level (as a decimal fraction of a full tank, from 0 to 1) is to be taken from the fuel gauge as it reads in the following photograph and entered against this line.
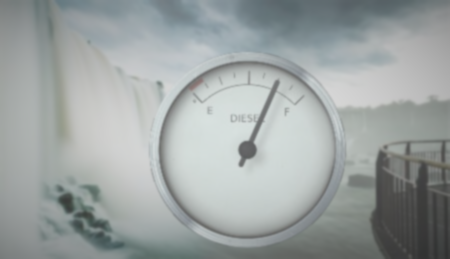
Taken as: 0.75
